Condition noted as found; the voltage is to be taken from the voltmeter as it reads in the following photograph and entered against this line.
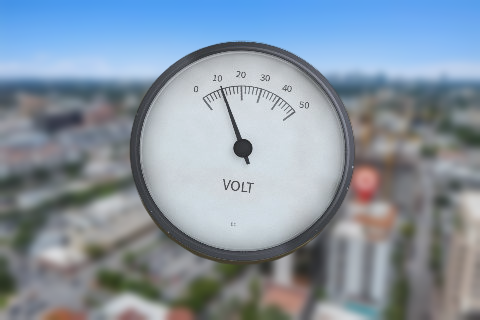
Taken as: 10 V
